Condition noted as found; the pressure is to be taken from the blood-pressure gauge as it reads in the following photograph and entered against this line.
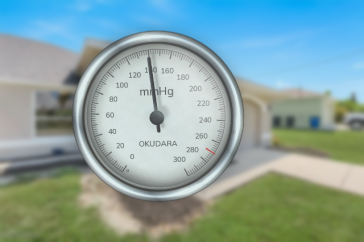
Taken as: 140 mmHg
